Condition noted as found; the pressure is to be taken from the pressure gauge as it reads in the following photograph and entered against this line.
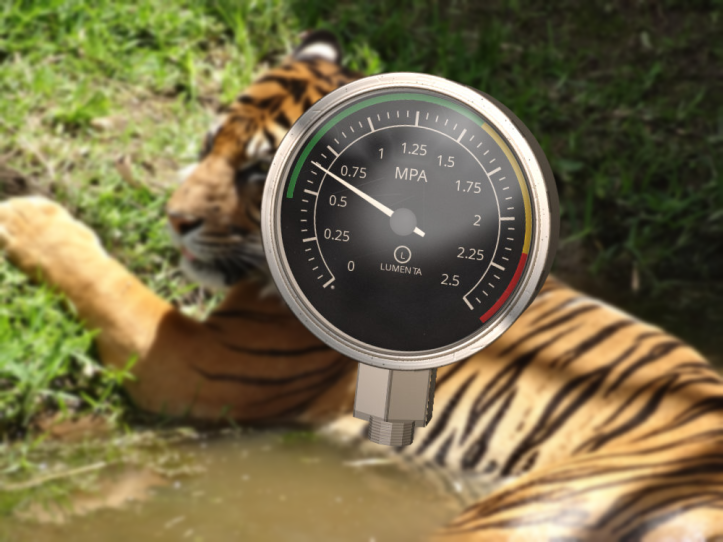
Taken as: 0.65 MPa
